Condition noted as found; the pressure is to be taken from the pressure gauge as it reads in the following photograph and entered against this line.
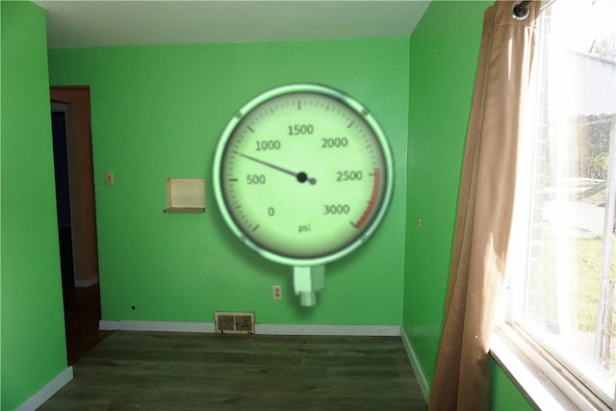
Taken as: 750 psi
